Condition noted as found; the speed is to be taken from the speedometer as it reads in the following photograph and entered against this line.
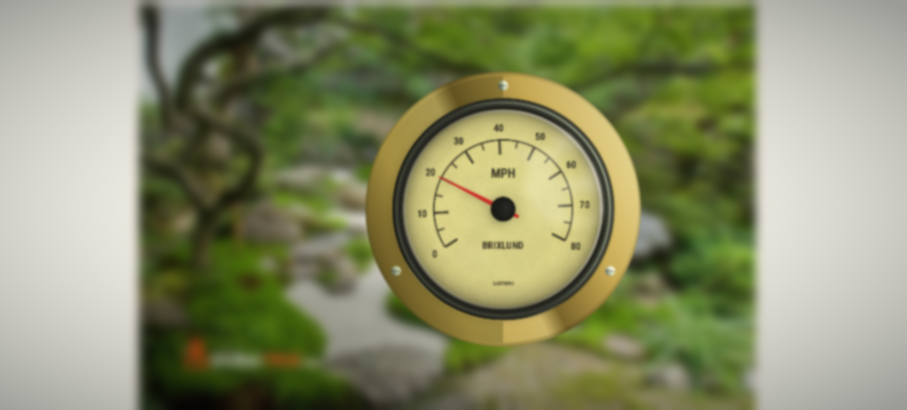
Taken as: 20 mph
